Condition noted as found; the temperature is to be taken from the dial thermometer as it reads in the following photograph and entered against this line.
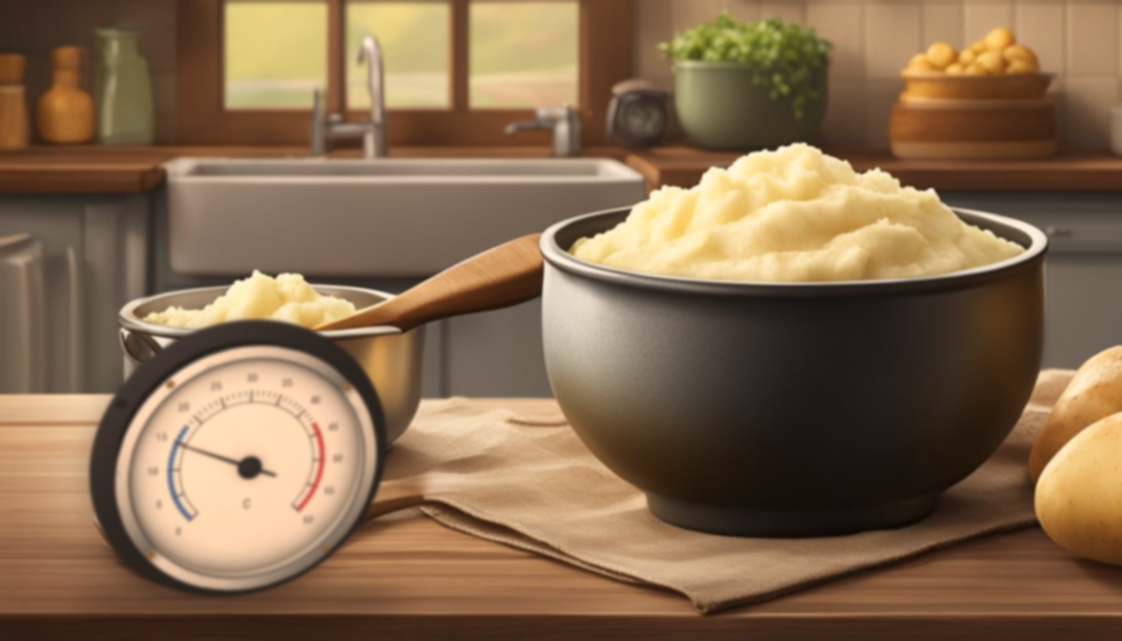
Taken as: 15 °C
